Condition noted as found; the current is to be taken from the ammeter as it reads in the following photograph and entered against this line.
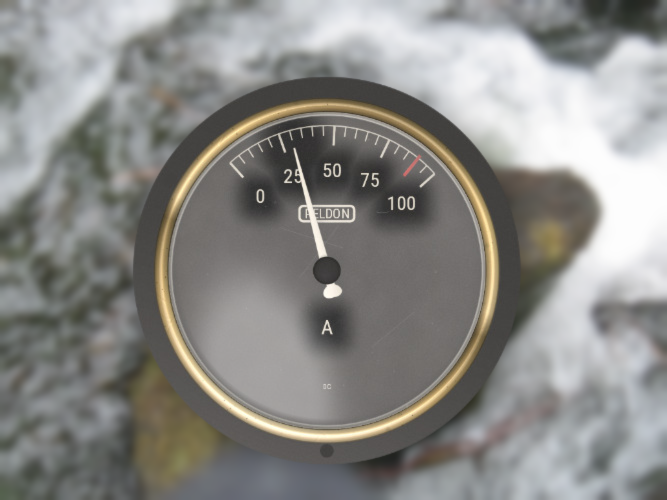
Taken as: 30 A
